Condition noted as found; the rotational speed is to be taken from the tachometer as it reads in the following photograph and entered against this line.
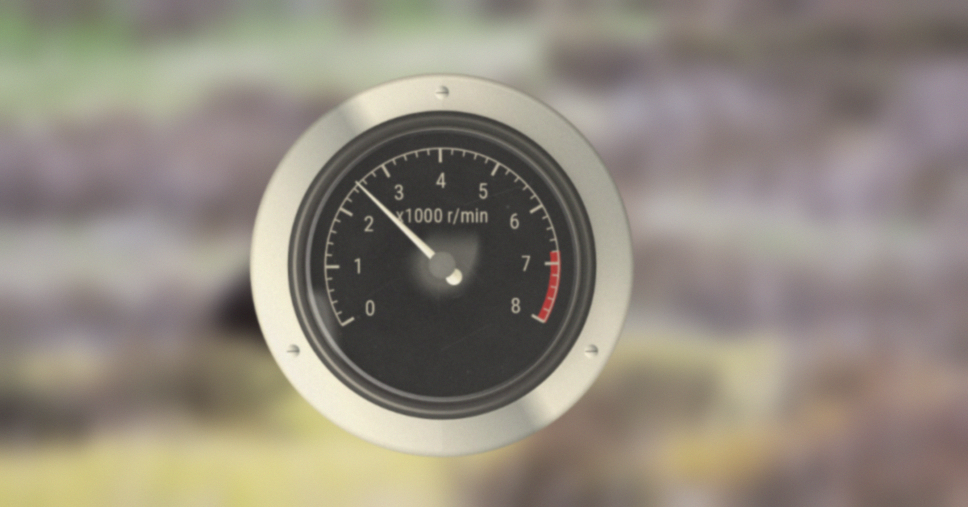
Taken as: 2500 rpm
